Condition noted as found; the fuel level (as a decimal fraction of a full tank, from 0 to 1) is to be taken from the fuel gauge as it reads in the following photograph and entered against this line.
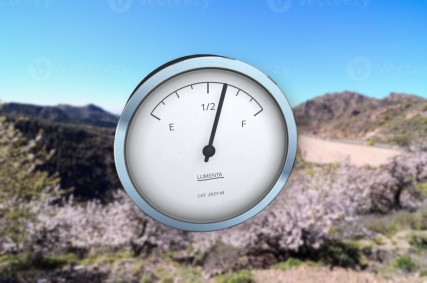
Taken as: 0.625
